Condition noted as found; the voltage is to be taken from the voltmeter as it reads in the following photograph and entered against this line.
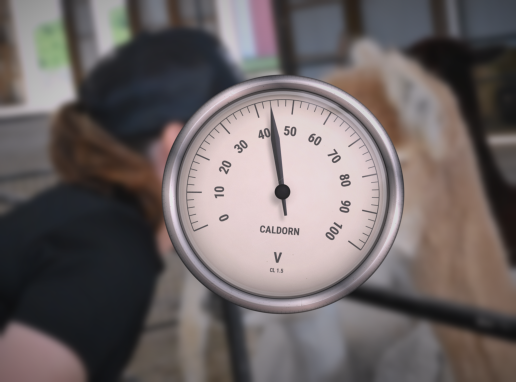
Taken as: 44 V
